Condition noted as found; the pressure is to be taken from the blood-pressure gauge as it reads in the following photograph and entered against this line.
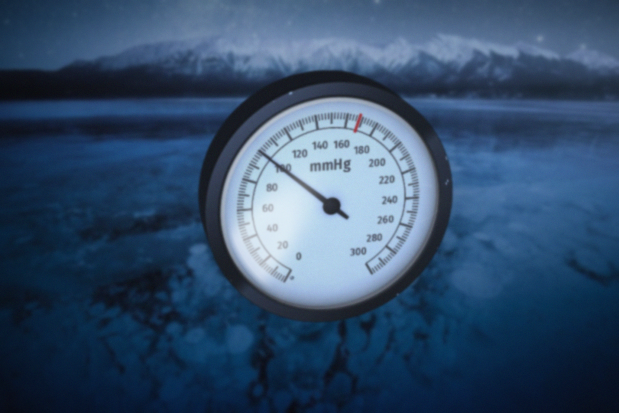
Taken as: 100 mmHg
